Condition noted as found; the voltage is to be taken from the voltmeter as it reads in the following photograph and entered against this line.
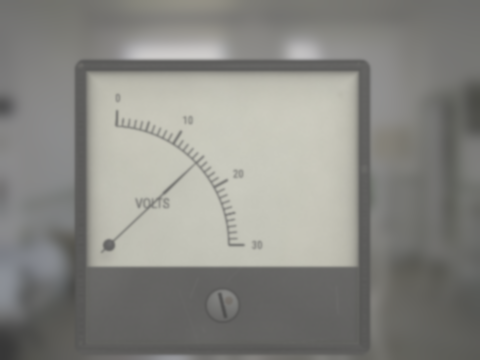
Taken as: 15 V
